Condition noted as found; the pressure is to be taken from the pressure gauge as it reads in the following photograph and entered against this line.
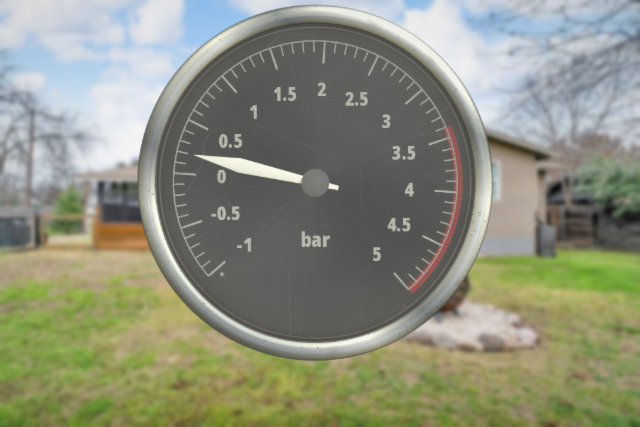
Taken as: 0.2 bar
